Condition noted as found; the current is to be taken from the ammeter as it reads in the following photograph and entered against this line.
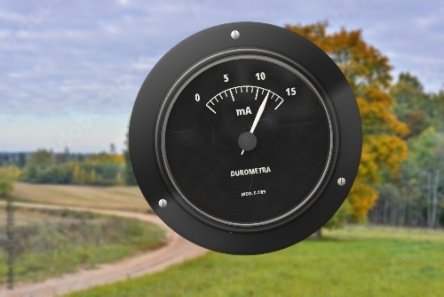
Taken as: 12 mA
